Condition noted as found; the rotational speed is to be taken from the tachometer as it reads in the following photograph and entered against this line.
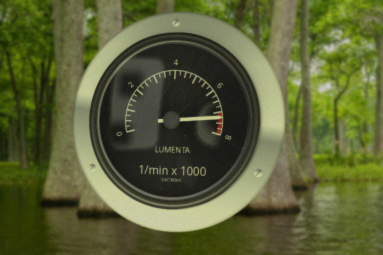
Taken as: 7250 rpm
